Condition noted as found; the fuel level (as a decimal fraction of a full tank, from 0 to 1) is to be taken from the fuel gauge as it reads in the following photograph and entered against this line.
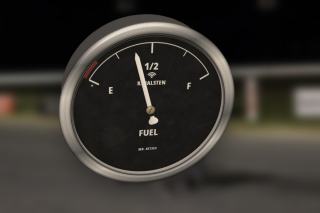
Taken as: 0.375
